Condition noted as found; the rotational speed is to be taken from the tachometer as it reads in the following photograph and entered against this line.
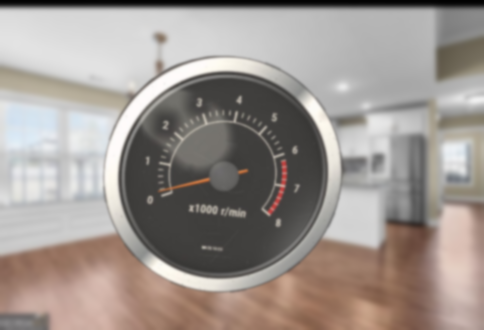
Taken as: 200 rpm
